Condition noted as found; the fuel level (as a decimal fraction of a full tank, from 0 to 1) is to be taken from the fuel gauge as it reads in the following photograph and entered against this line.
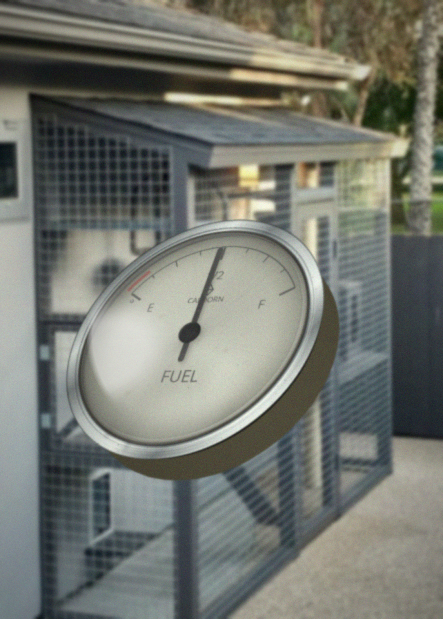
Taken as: 0.5
